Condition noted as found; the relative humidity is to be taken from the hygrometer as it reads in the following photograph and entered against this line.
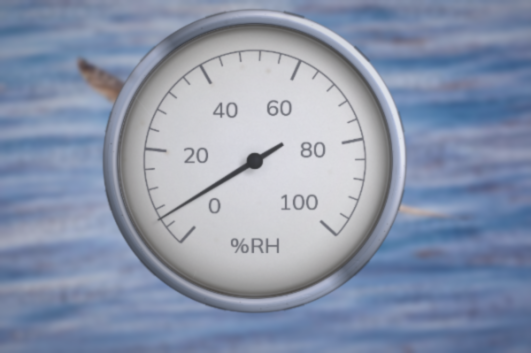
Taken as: 6 %
